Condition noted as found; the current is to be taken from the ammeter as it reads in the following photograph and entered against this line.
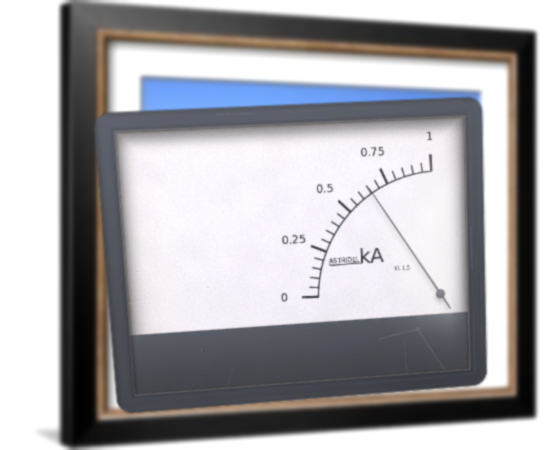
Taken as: 0.65 kA
